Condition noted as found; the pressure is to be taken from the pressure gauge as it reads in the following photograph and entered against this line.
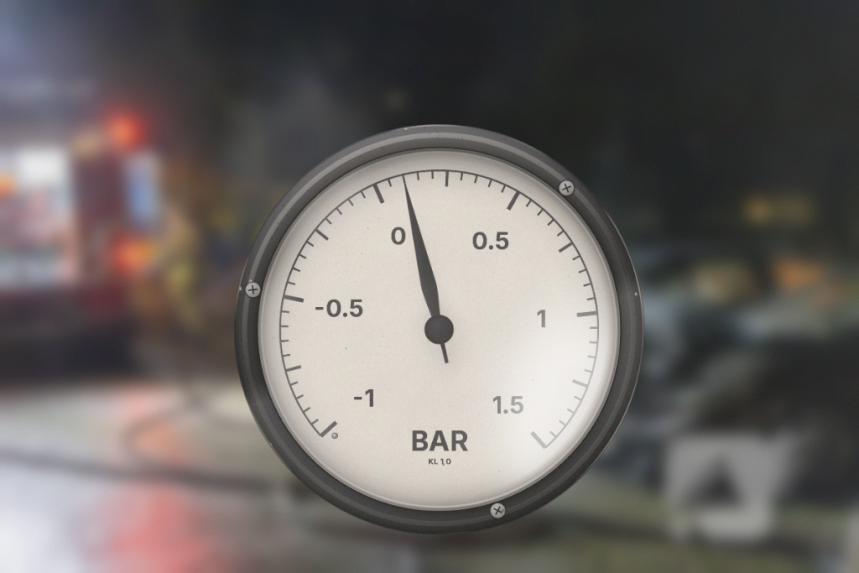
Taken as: 0.1 bar
